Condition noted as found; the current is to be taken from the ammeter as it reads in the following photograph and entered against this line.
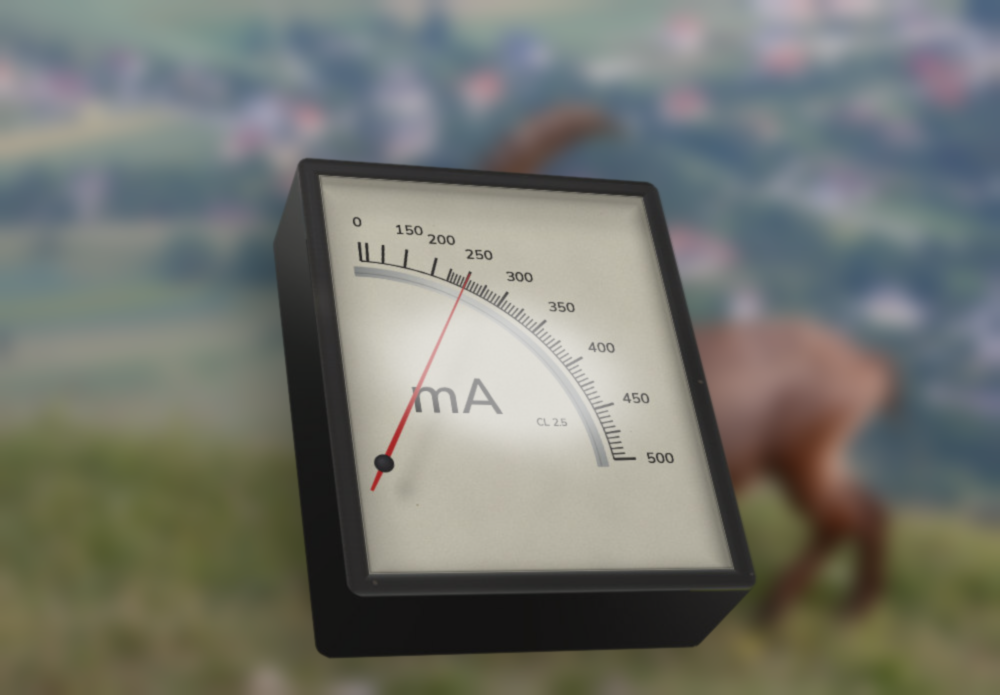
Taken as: 250 mA
